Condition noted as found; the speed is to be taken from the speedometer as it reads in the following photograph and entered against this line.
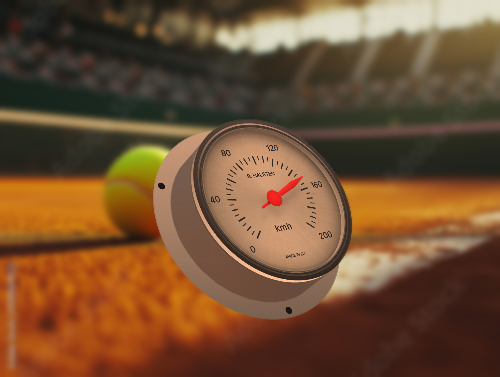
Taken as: 150 km/h
